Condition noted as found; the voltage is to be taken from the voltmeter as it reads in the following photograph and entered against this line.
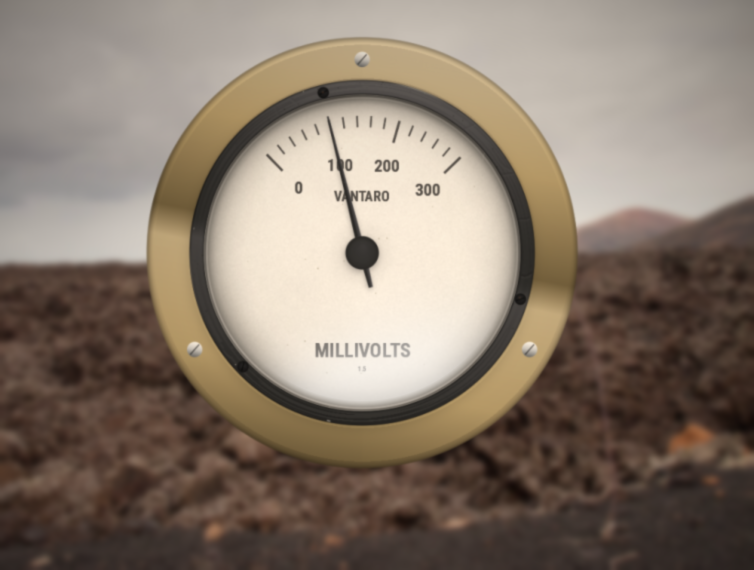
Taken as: 100 mV
